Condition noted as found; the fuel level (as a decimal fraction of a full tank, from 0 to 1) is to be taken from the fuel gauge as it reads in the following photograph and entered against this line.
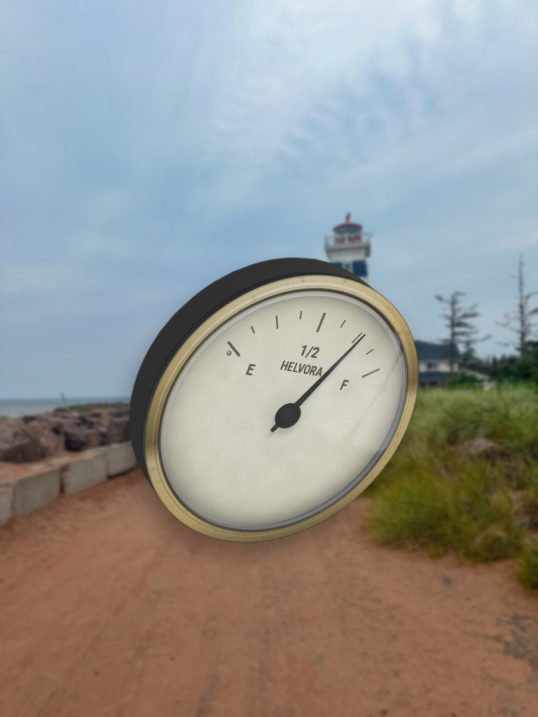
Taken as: 0.75
